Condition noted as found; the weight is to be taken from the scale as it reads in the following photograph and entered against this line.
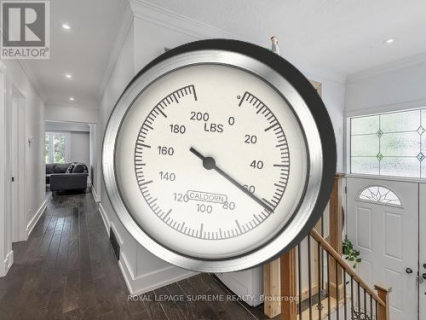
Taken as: 62 lb
